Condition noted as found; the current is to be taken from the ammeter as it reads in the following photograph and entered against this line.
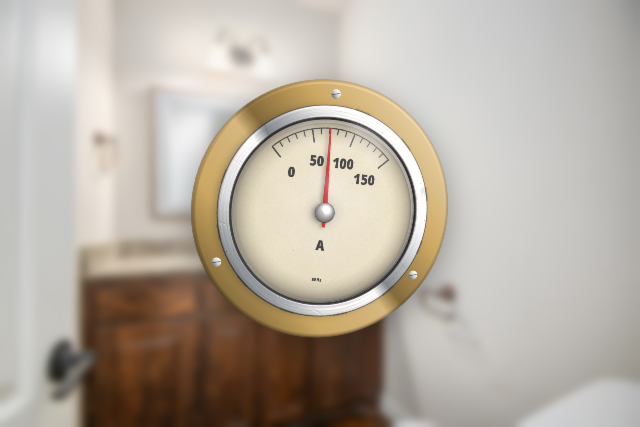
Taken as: 70 A
